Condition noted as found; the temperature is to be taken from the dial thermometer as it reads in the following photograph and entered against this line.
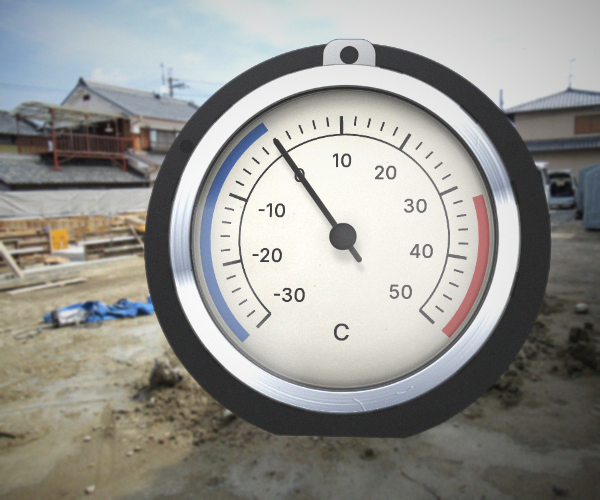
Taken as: 0 °C
